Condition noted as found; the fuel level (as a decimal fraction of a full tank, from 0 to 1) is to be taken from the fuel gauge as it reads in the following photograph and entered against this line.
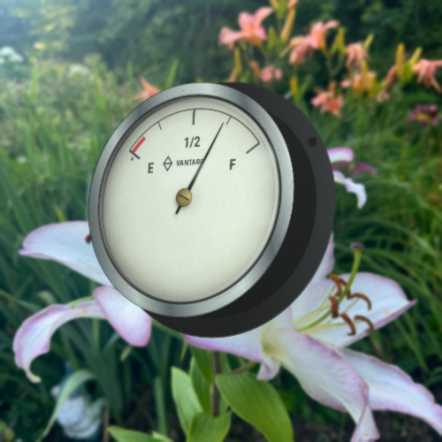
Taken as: 0.75
